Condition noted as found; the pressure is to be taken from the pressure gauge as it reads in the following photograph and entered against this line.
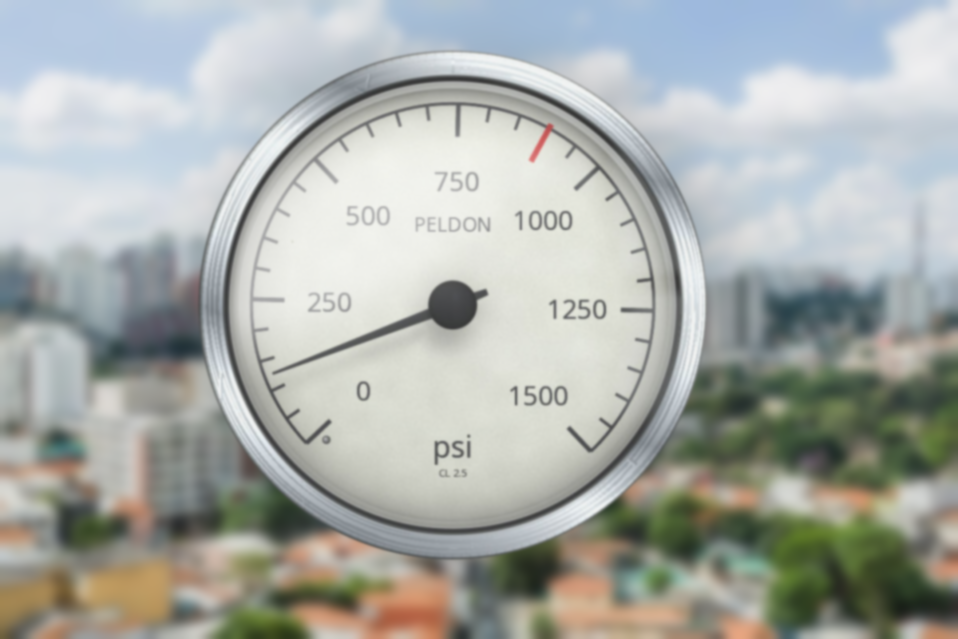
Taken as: 125 psi
